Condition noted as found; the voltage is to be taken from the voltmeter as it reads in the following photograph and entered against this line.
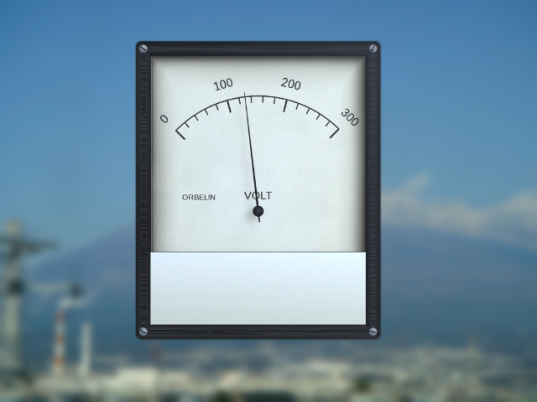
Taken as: 130 V
